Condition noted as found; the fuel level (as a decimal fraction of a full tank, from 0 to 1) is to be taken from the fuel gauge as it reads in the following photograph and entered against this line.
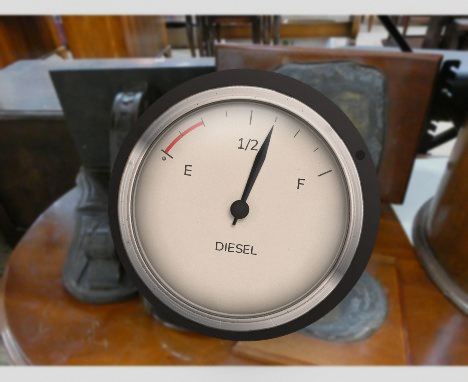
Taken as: 0.625
